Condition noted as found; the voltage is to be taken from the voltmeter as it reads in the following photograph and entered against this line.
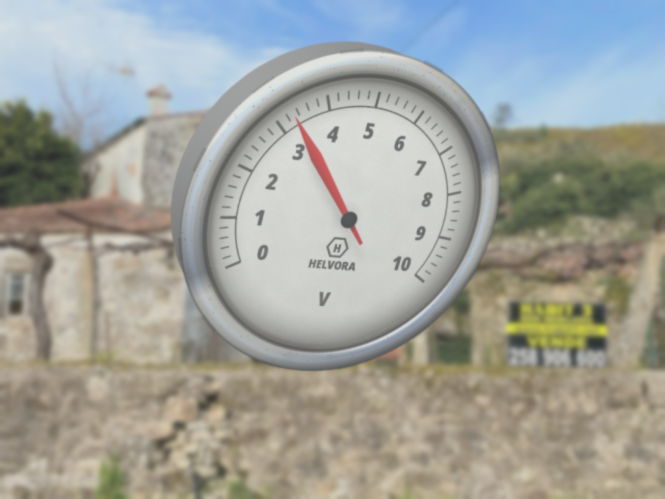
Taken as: 3.3 V
